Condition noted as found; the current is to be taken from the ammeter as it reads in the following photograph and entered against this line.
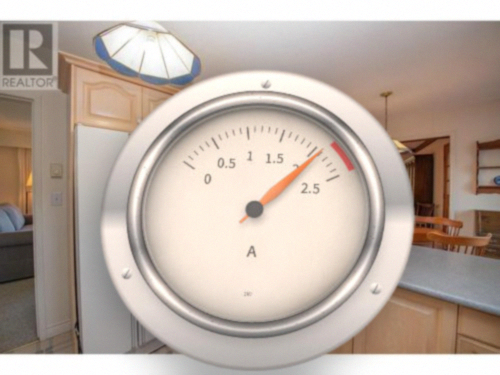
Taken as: 2.1 A
